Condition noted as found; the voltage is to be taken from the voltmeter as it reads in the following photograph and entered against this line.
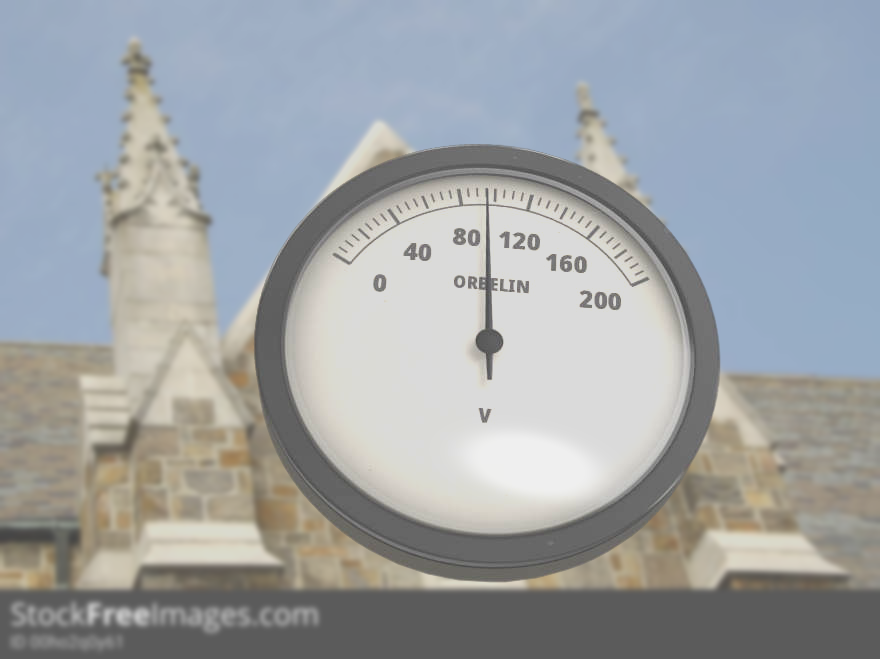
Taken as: 95 V
